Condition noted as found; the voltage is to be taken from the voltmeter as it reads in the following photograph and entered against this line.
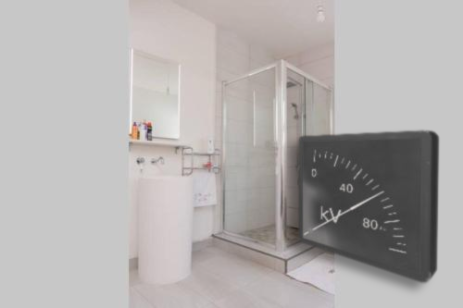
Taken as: 60 kV
